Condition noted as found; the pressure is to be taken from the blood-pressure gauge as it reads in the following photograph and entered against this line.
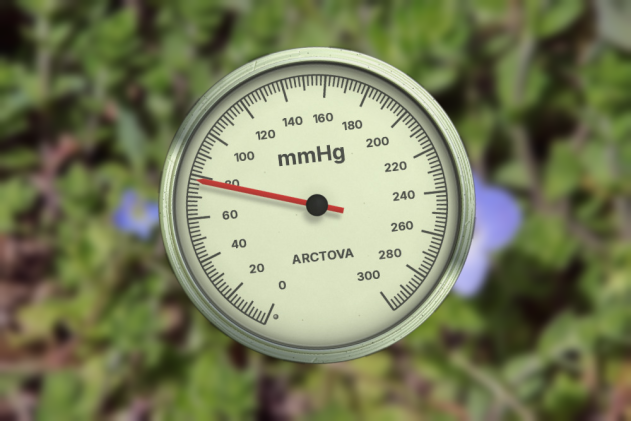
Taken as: 78 mmHg
